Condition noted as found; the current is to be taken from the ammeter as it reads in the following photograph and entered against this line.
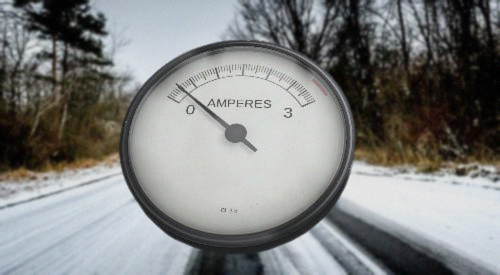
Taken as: 0.25 A
